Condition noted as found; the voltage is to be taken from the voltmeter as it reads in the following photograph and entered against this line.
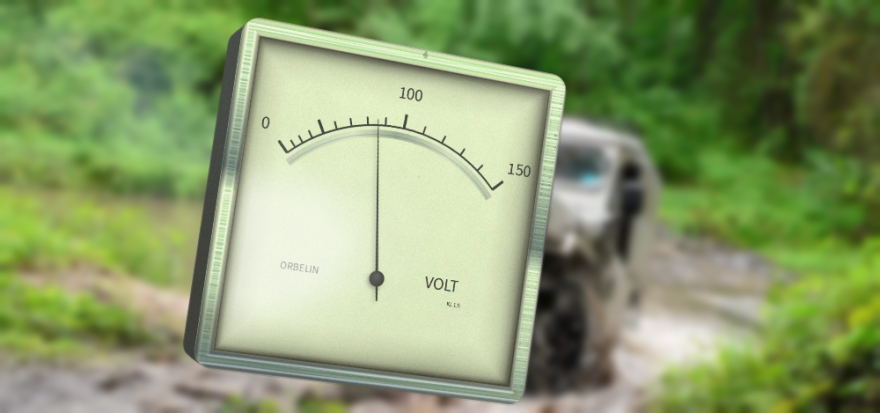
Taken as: 85 V
